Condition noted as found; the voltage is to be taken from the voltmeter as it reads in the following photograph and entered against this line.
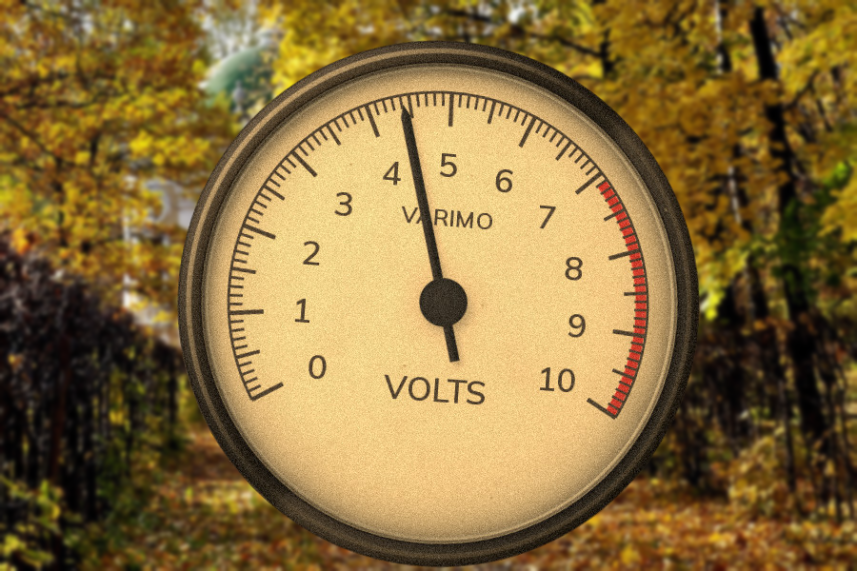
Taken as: 4.4 V
